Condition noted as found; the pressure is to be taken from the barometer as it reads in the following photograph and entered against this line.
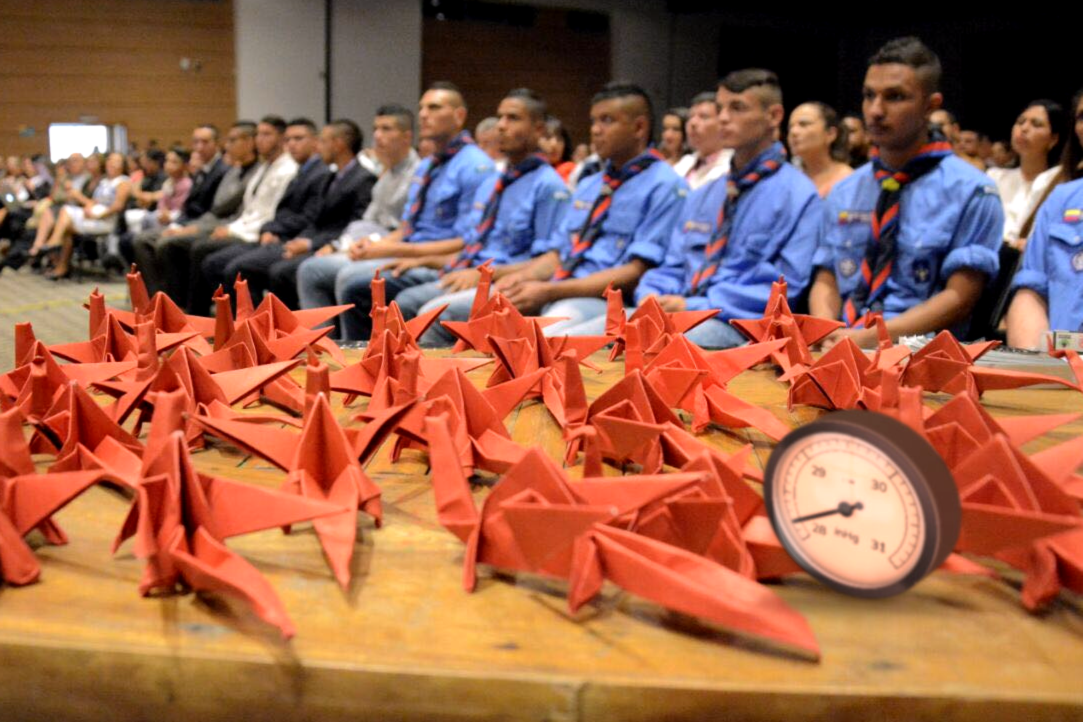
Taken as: 28.2 inHg
